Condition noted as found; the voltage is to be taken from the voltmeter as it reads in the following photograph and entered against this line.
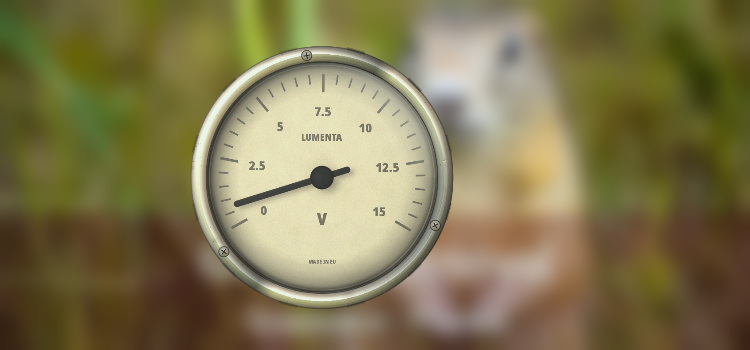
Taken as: 0.75 V
